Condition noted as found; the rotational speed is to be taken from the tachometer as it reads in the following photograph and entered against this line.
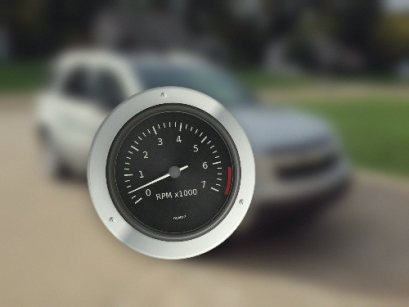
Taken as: 400 rpm
